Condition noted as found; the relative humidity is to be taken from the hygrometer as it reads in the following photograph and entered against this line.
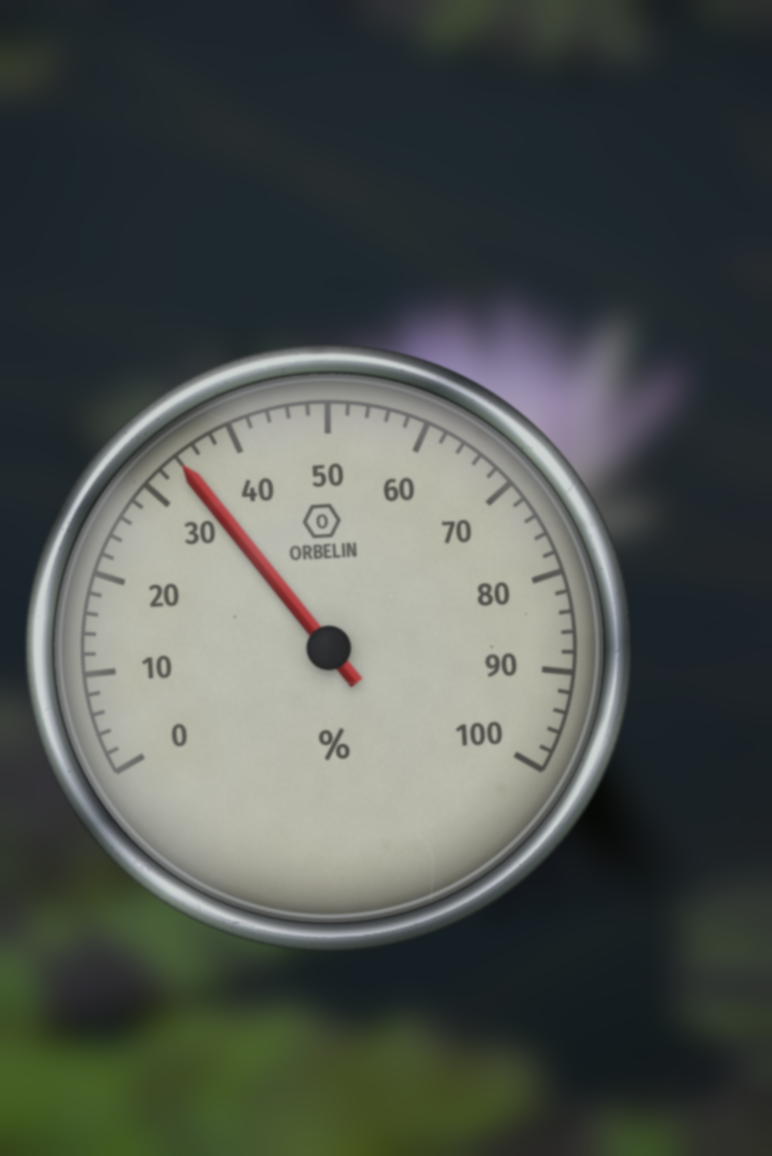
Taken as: 34 %
